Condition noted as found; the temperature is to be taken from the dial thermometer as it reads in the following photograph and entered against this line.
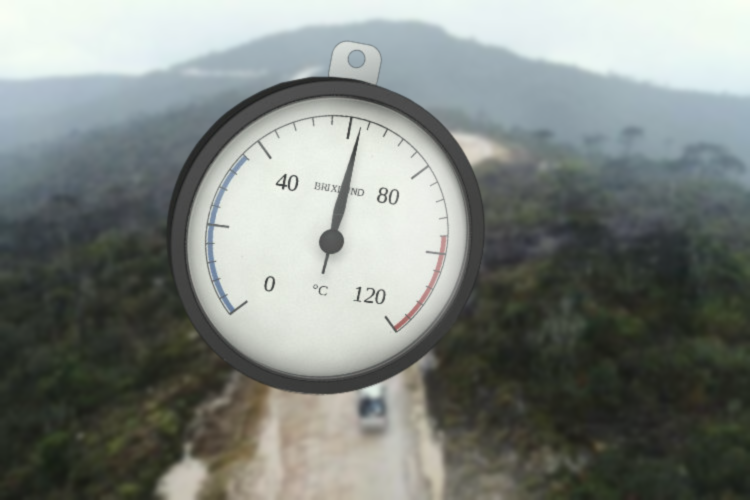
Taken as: 62 °C
